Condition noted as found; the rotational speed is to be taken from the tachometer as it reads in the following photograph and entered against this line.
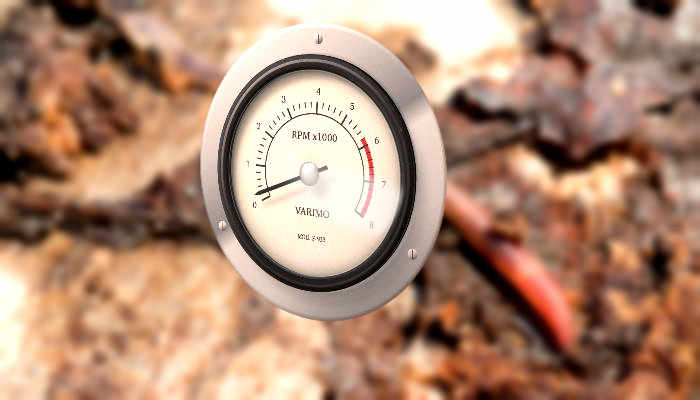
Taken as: 200 rpm
